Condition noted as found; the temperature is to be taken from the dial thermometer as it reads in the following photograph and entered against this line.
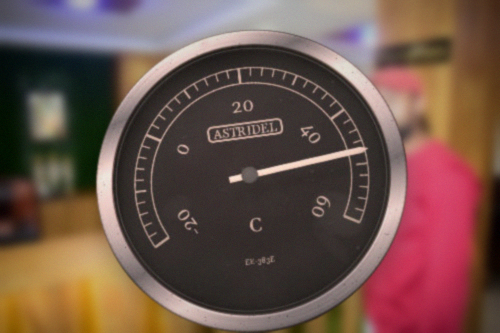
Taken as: 48 °C
